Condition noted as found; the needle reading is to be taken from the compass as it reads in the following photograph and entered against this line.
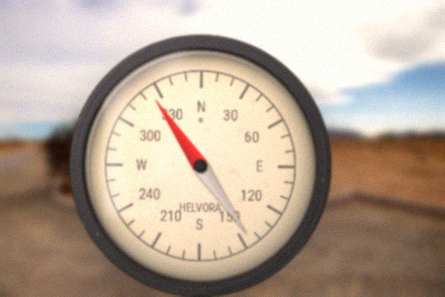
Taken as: 325 °
